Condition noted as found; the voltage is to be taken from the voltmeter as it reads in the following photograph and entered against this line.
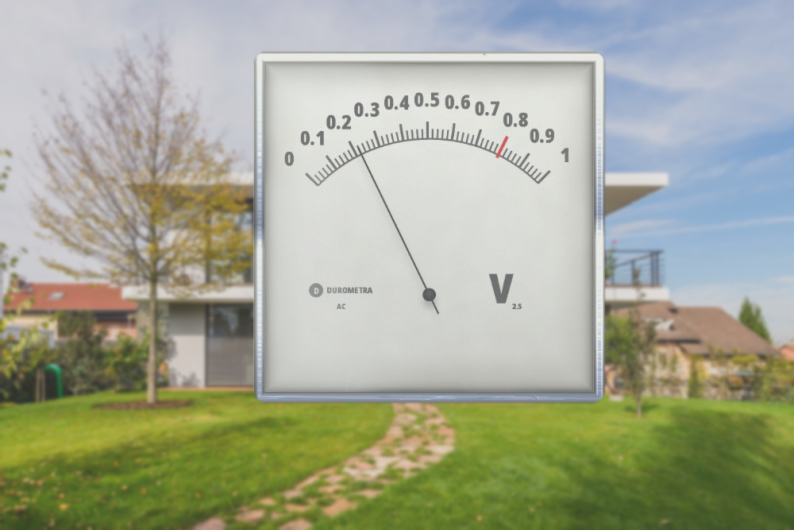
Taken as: 0.22 V
